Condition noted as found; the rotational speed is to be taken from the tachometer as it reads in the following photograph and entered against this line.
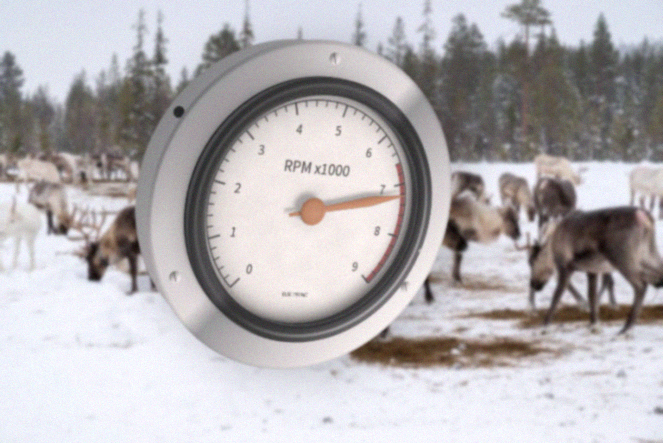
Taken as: 7200 rpm
